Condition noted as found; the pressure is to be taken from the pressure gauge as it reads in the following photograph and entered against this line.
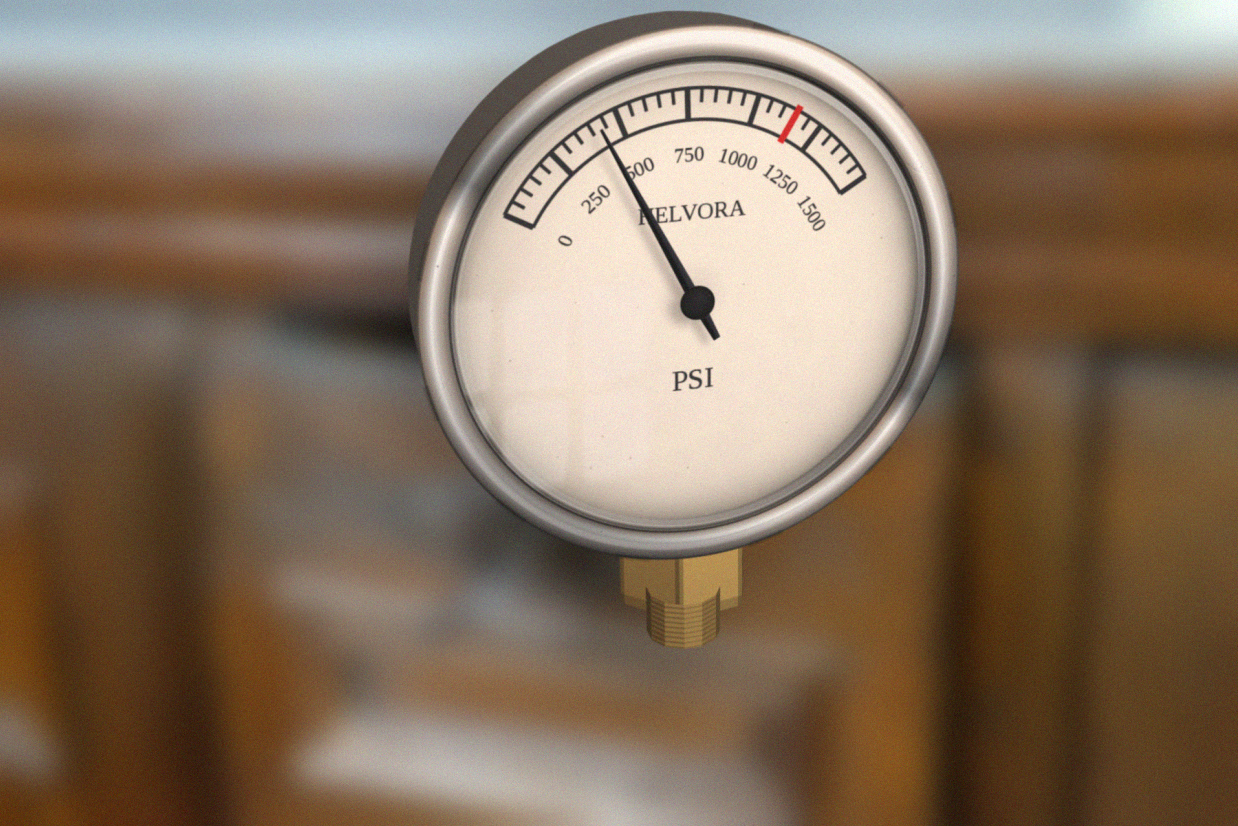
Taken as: 425 psi
